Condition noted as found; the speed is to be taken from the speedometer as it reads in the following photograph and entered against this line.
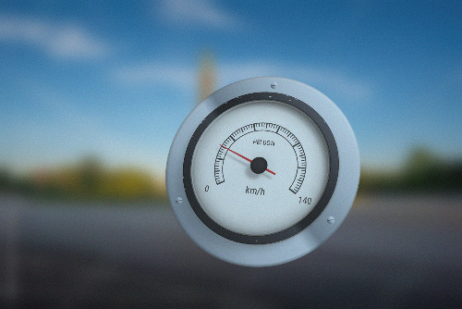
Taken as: 30 km/h
